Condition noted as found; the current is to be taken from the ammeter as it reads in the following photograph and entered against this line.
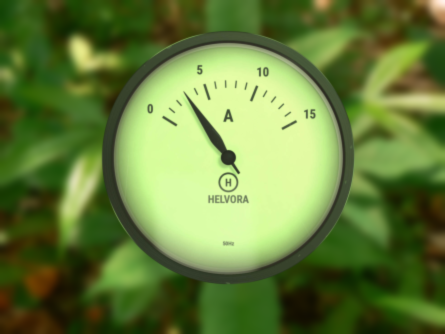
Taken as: 3 A
